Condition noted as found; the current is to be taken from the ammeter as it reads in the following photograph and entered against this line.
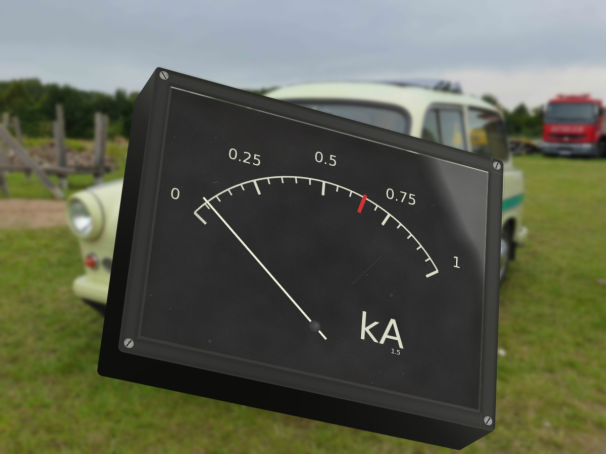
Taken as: 0.05 kA
